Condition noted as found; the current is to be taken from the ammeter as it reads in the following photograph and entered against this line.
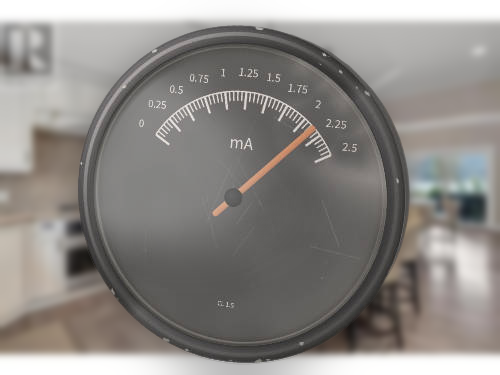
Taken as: 2.15 mA
